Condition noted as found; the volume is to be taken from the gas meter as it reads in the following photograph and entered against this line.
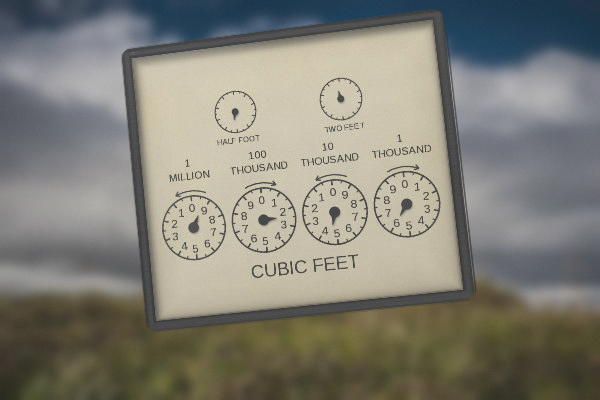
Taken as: 924600 ft³
